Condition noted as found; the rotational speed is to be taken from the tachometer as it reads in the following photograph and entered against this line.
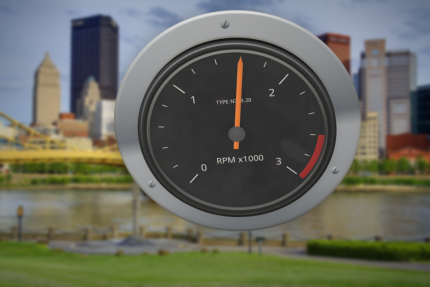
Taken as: 1600 rpm
